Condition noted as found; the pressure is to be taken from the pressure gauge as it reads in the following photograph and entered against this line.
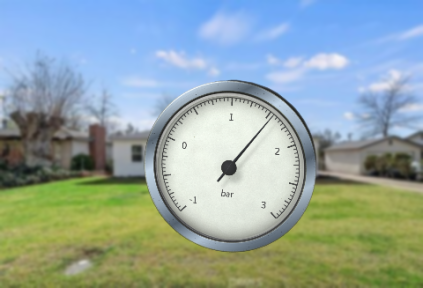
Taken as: 1.55 bar
